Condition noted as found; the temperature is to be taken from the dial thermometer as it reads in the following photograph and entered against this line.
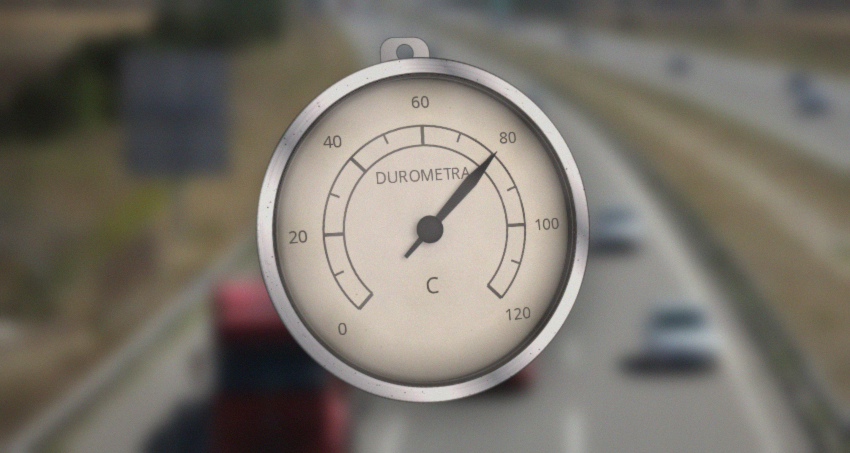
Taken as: 80 °C
